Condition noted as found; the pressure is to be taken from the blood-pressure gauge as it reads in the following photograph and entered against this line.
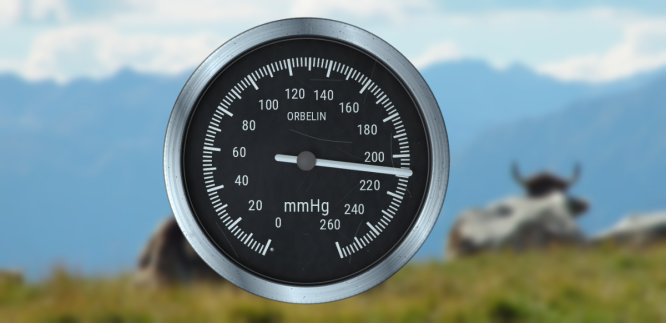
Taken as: 208 mmHg
